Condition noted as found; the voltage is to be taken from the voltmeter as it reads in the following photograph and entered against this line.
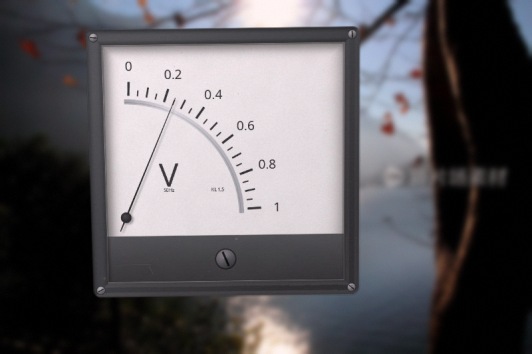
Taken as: 0.25 V
